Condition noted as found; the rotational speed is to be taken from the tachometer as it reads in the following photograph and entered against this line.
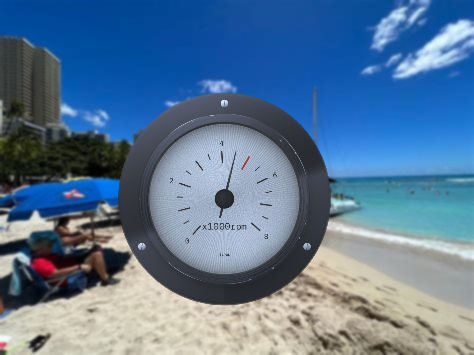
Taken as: 4500 rpm
